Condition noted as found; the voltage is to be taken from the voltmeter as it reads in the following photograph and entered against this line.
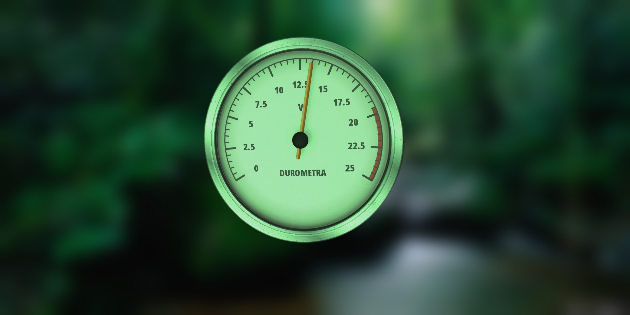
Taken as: 13.5 V
